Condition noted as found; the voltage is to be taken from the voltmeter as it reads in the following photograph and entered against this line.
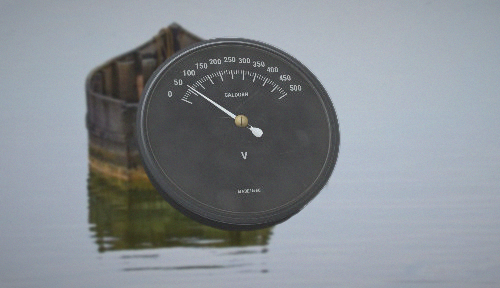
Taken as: 50 V
